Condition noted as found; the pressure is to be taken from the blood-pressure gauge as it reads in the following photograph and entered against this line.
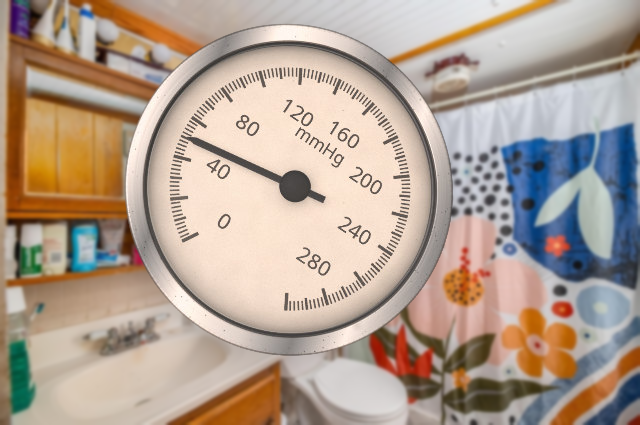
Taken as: 50 mmHg
